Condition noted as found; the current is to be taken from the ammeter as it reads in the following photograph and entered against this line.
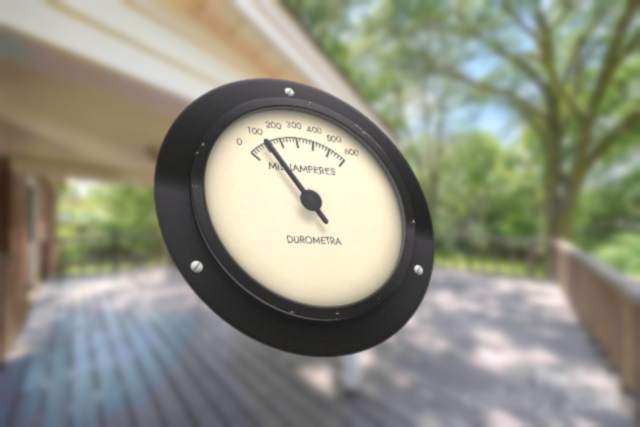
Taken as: 100 mA
